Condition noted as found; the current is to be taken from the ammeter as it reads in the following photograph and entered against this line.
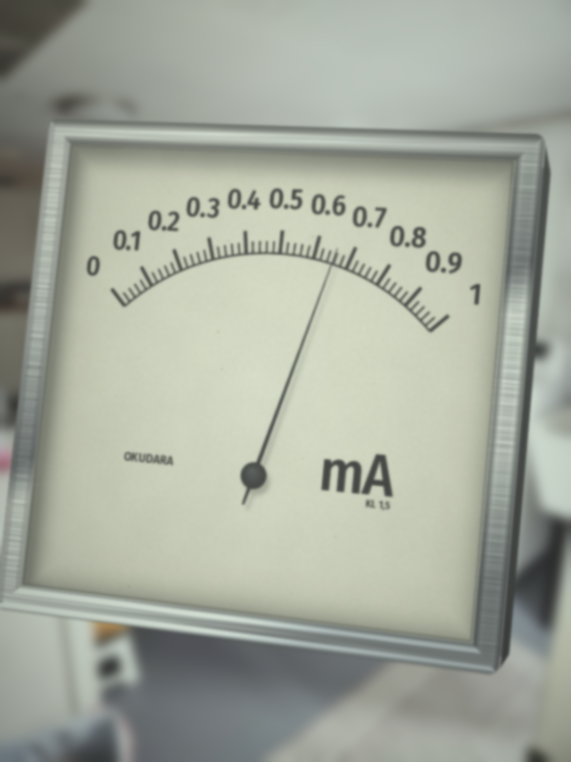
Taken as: 0.66 mA
